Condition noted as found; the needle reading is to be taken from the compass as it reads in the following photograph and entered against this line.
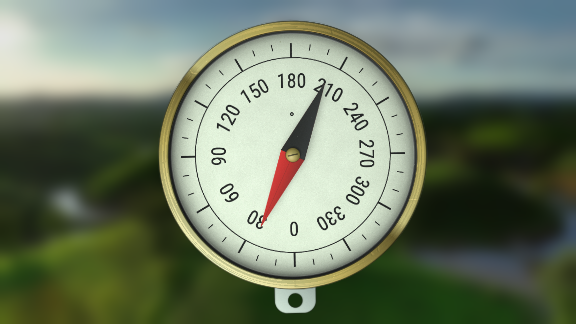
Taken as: 25 °
